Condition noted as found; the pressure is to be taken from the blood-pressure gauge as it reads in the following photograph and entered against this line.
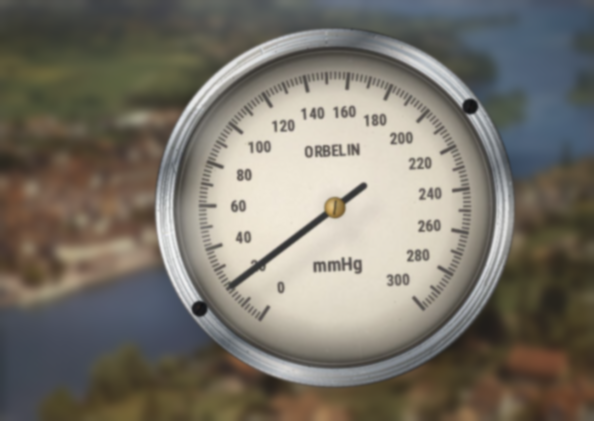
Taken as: 20 mmHg
